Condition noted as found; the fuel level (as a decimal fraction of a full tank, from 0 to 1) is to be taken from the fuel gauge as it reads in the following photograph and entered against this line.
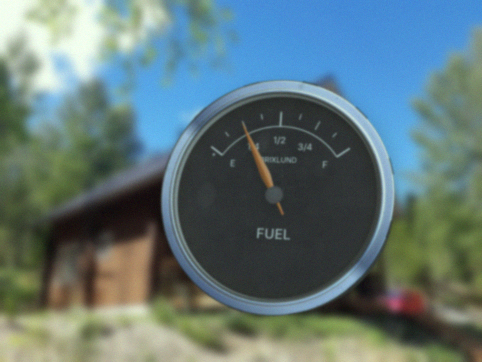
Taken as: 0.25
